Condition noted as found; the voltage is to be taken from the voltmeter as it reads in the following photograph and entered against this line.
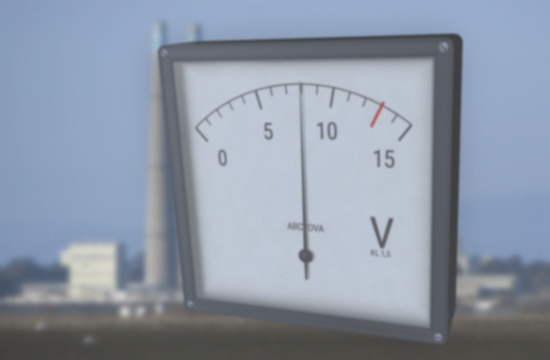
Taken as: 8 V
